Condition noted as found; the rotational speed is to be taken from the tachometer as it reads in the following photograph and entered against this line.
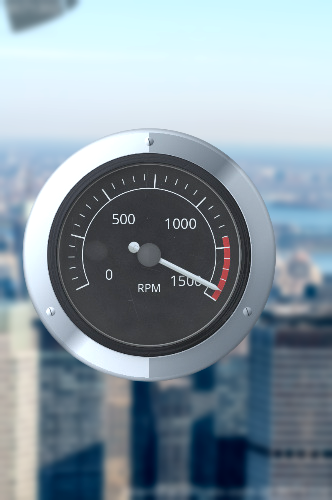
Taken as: 1450 rpm
